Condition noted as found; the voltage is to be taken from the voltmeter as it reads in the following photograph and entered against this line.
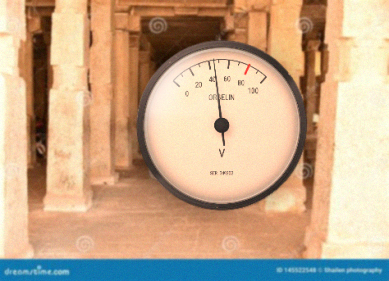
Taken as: 45 V
